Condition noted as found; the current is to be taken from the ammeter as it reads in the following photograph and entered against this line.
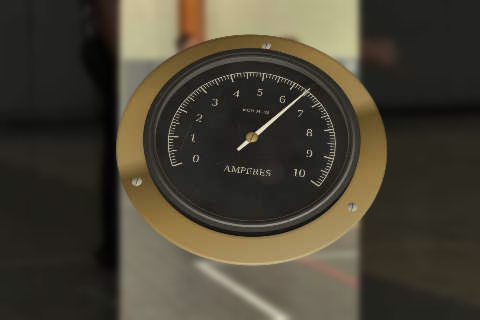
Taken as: 6.5 A
